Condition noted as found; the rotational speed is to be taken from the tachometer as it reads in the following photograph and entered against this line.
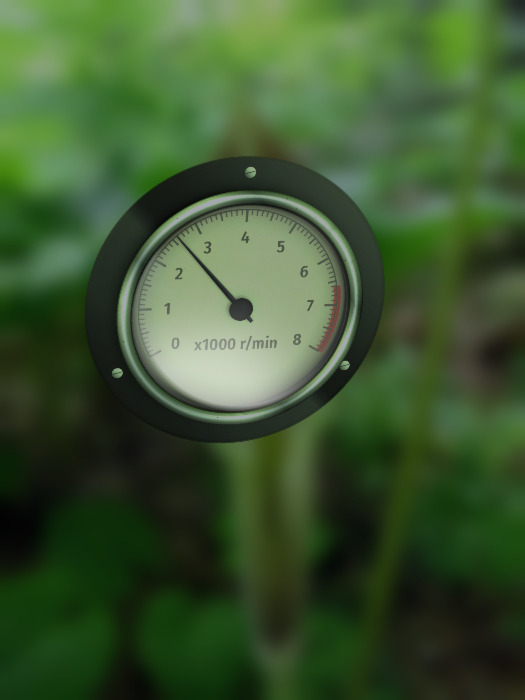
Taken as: 2600 rpm
